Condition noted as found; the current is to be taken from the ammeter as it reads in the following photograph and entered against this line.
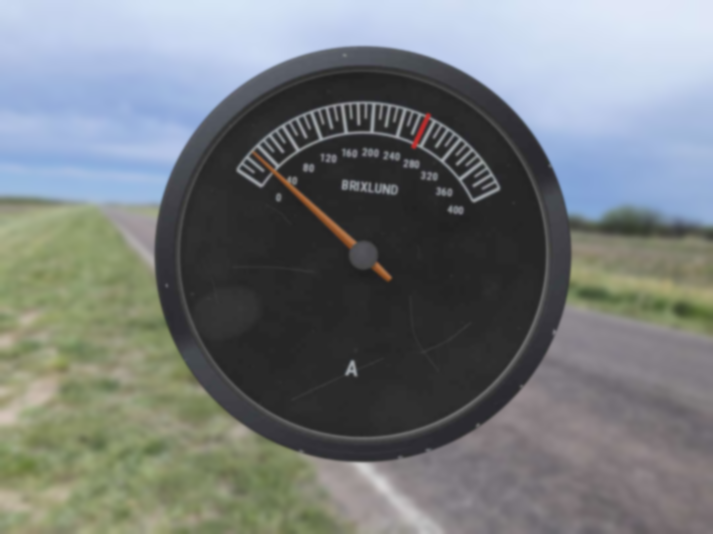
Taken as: 30 A
